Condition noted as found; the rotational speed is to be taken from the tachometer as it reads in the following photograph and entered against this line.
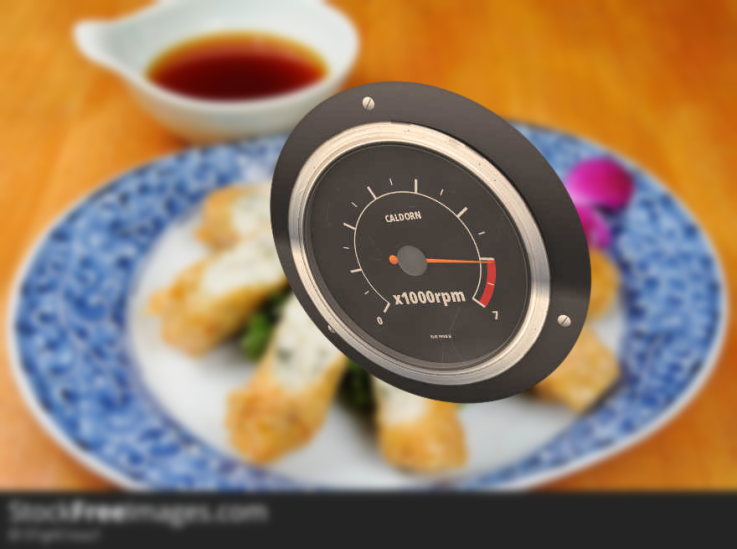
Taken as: 6000 rpm
